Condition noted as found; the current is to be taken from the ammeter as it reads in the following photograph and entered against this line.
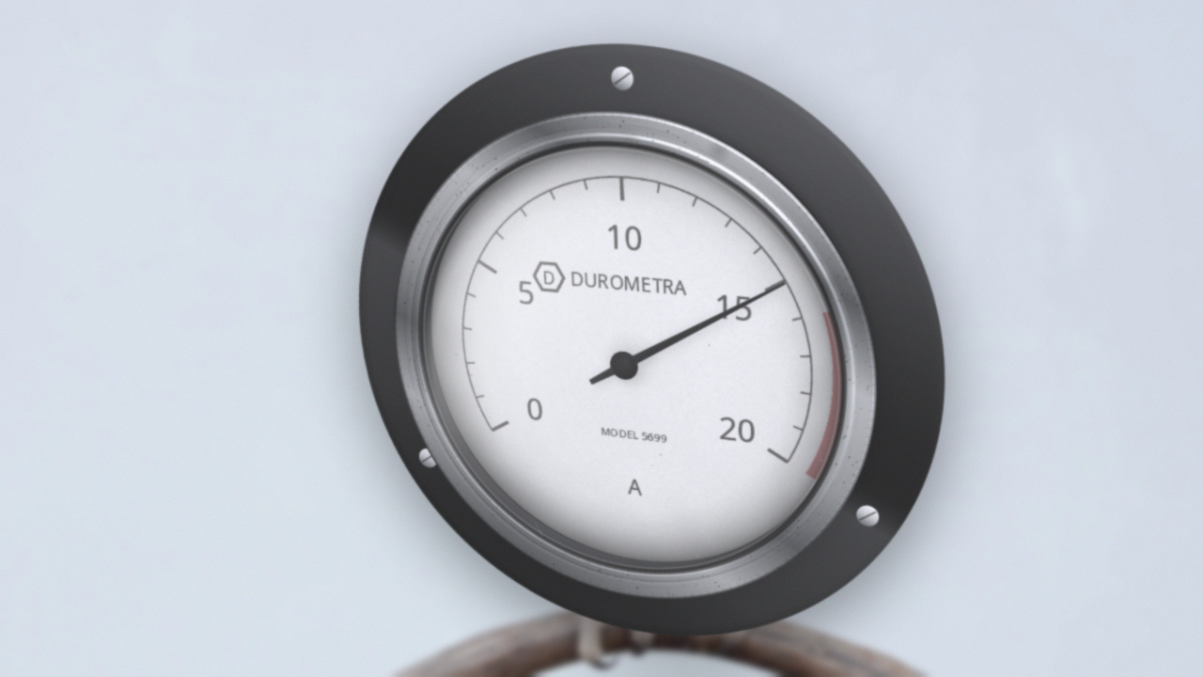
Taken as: 15 A
